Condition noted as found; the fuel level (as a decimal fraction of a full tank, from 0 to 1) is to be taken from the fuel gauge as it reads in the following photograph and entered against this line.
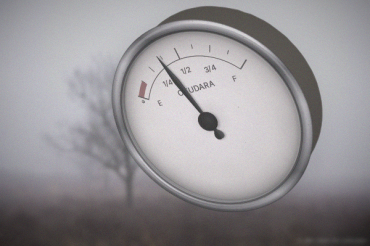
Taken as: 0.375
